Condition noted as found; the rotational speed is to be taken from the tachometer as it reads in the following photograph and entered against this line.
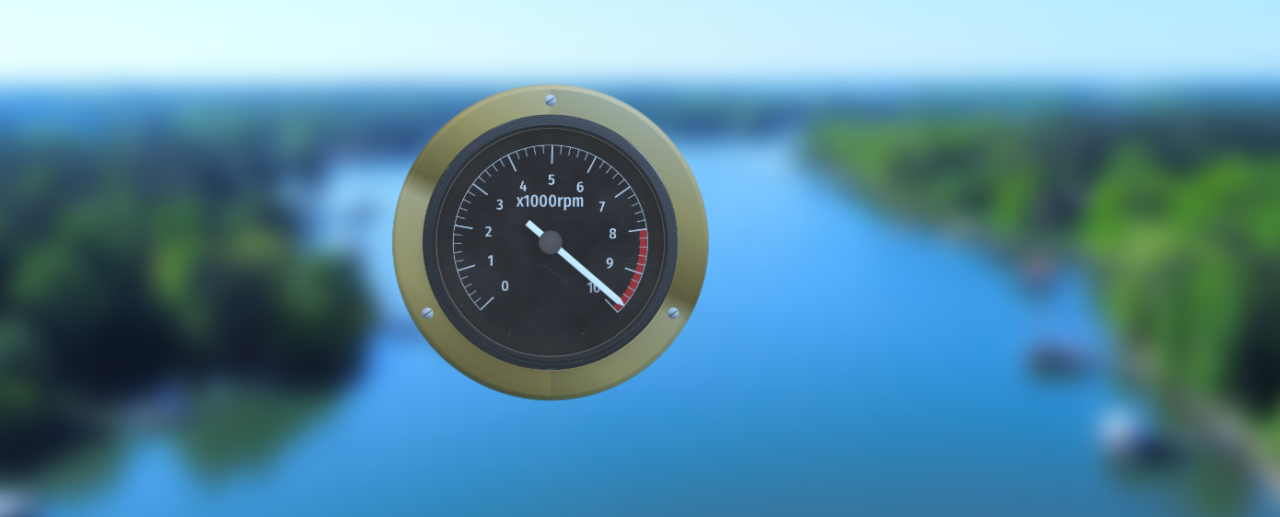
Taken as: 9800 rpm
